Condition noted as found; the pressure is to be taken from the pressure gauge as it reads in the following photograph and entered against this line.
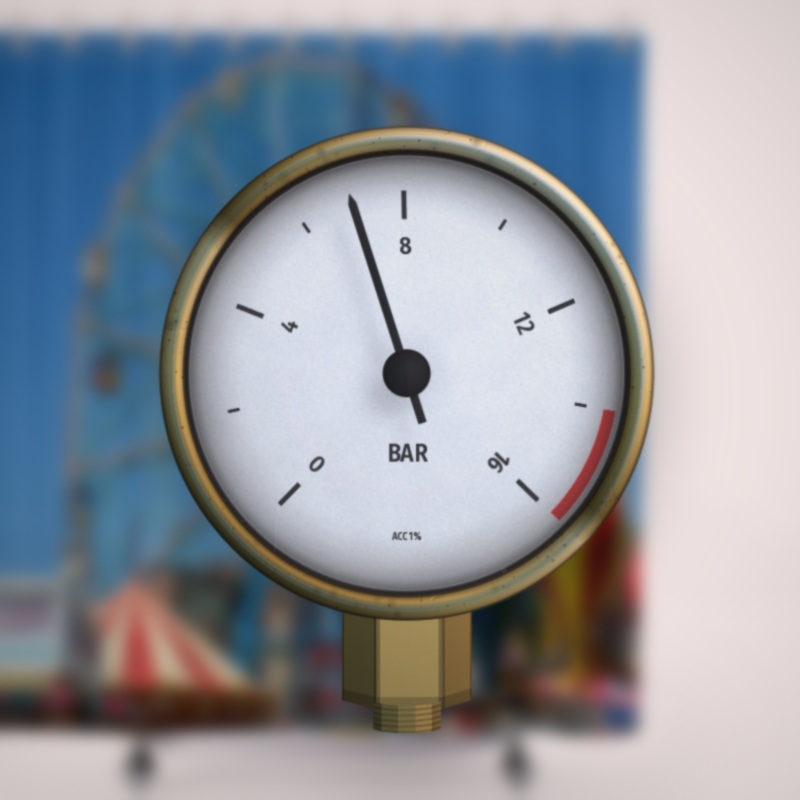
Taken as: 7 bar
